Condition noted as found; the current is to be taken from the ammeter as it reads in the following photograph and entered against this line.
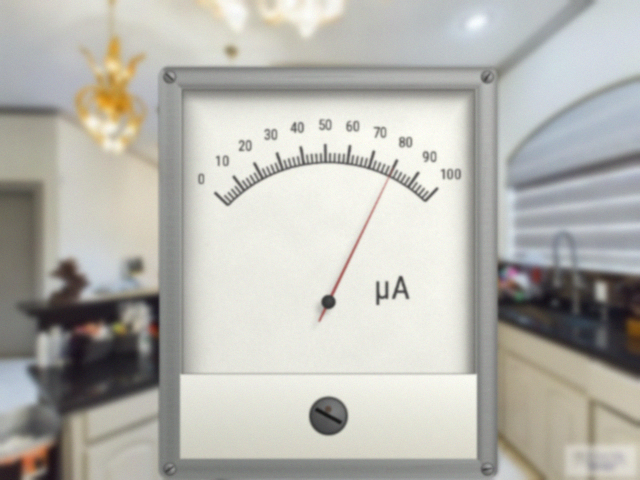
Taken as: 80 µA
